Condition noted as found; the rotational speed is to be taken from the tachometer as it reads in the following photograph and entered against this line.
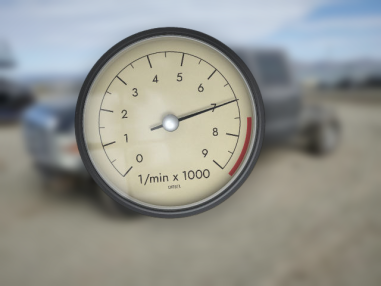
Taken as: 7000 rpm
